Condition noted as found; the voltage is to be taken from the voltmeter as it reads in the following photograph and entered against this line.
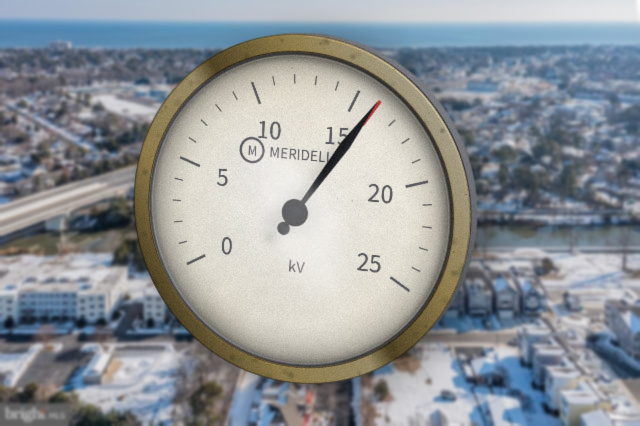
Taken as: 16 kV
